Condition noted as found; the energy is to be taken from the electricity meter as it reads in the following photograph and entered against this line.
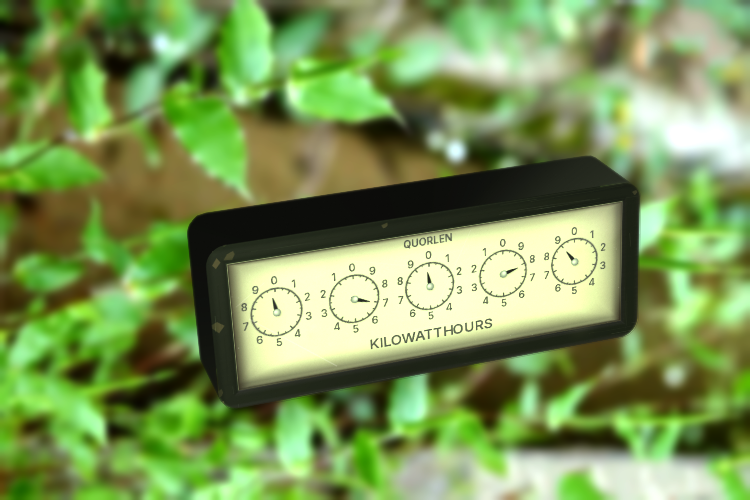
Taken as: 96979 kWh
